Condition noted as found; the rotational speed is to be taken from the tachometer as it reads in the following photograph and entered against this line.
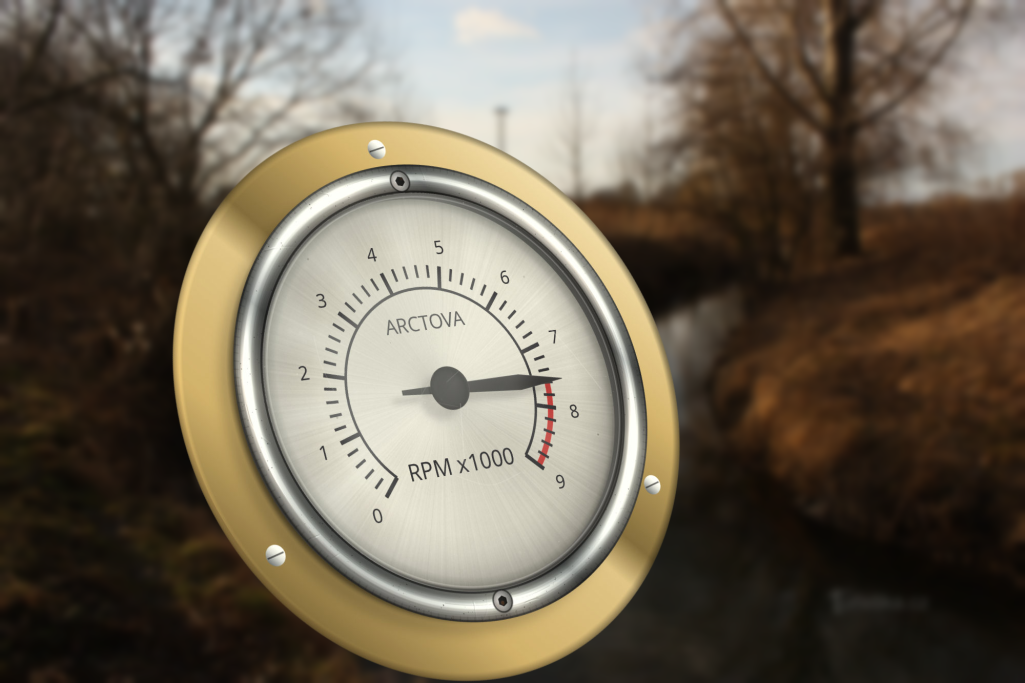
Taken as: 7600 rpm
